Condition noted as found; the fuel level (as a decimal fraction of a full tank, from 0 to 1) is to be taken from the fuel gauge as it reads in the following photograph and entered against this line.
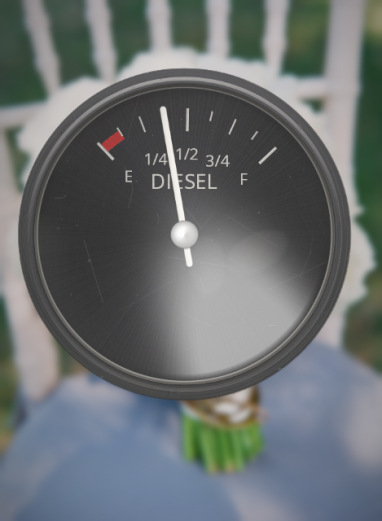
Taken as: 0.375
